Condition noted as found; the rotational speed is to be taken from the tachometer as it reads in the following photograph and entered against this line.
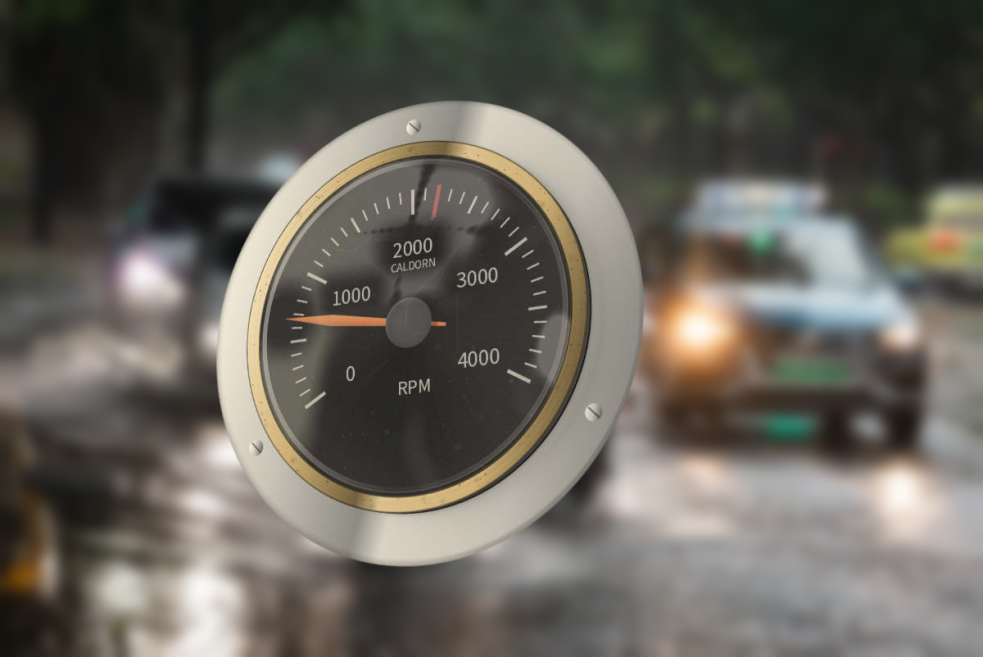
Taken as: 650 rpm
